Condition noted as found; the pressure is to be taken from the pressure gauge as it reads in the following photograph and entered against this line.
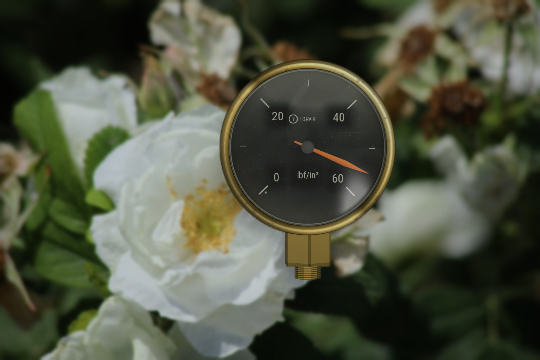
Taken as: 55 psi
